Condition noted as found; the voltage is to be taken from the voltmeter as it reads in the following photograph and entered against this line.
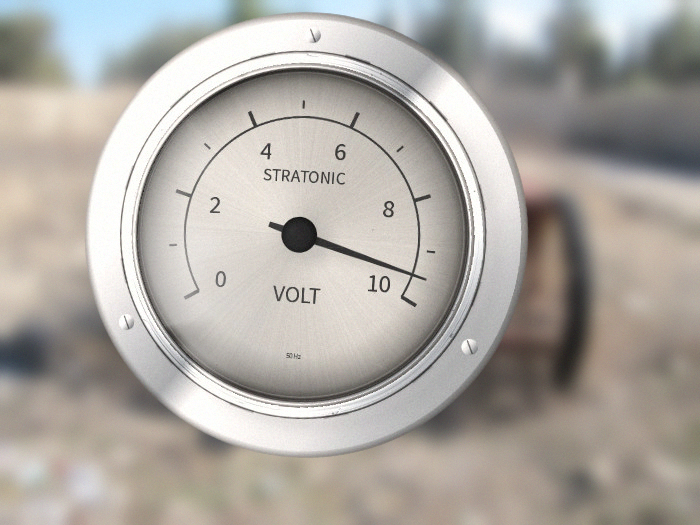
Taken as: 9.5 V
